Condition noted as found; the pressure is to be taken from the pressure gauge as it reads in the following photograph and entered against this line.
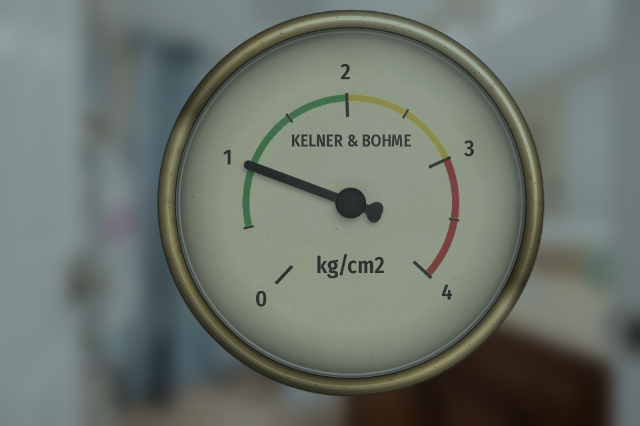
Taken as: 1 kg/cm²
